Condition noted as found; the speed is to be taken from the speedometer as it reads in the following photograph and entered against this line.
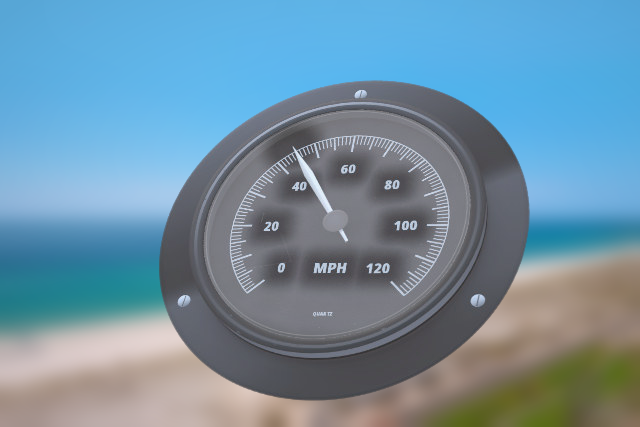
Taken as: 45 mph
